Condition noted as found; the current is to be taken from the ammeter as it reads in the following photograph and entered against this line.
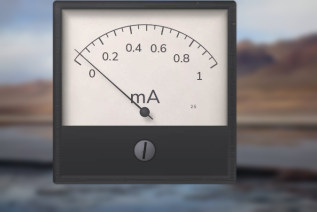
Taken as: 0.05 mA
